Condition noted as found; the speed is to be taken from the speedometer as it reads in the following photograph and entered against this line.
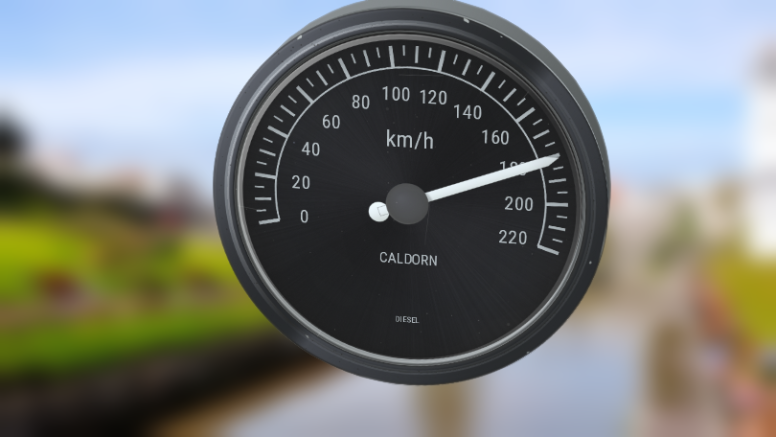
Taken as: 180 km/h
